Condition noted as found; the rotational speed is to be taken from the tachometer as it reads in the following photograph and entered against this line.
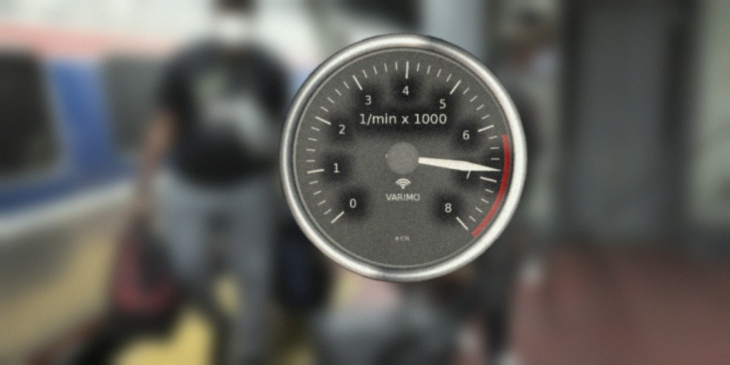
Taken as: 6800 rpm
